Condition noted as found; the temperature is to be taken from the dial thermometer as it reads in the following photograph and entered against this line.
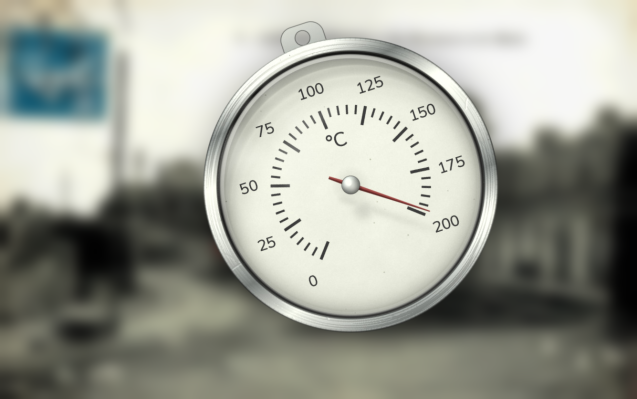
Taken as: 197.5 °C
